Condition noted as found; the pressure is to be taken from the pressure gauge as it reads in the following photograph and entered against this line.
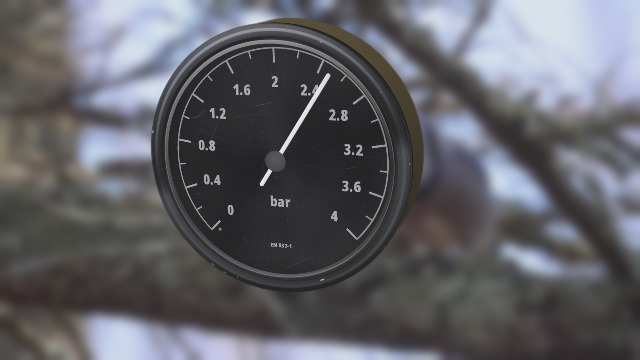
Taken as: 2.5 bar
